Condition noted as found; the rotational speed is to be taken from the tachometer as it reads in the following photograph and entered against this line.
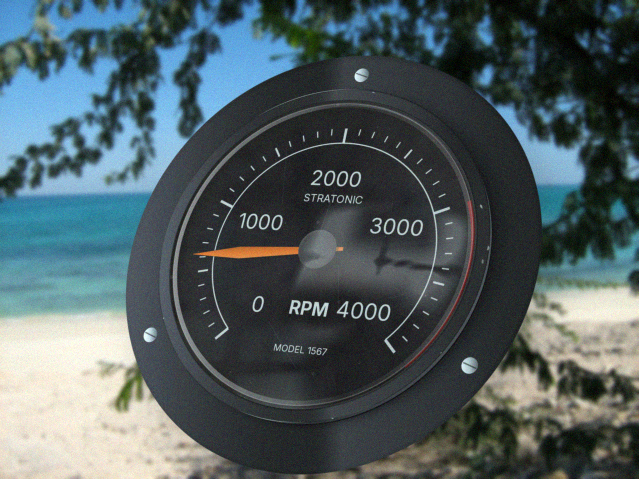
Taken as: 600 rpm
